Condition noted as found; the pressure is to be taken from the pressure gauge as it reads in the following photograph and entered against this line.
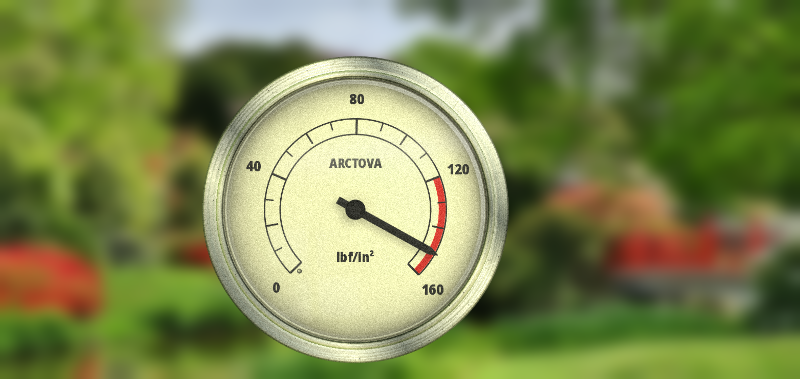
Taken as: 150 psi
